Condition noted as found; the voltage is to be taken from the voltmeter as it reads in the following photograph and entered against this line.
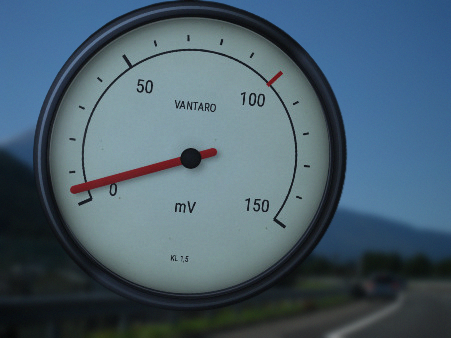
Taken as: 5 mV
